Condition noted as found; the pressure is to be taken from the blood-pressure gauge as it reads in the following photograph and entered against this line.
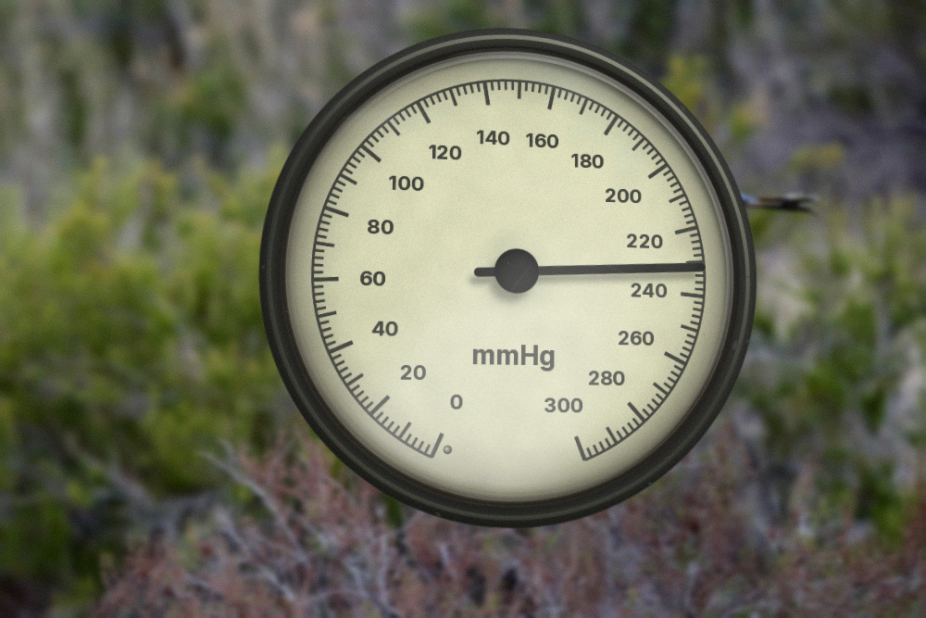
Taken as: 232 mmHg
